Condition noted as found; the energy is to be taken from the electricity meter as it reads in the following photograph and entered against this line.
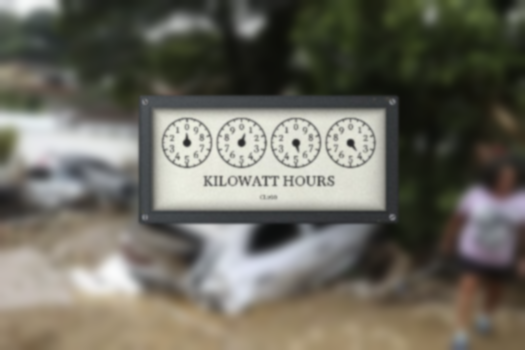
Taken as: 54 kWh
